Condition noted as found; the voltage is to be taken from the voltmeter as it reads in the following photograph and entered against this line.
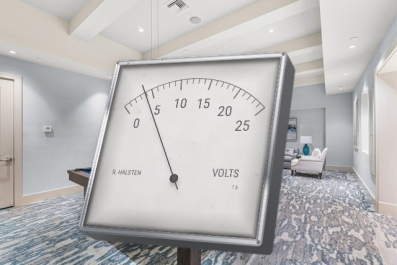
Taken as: 4 V
